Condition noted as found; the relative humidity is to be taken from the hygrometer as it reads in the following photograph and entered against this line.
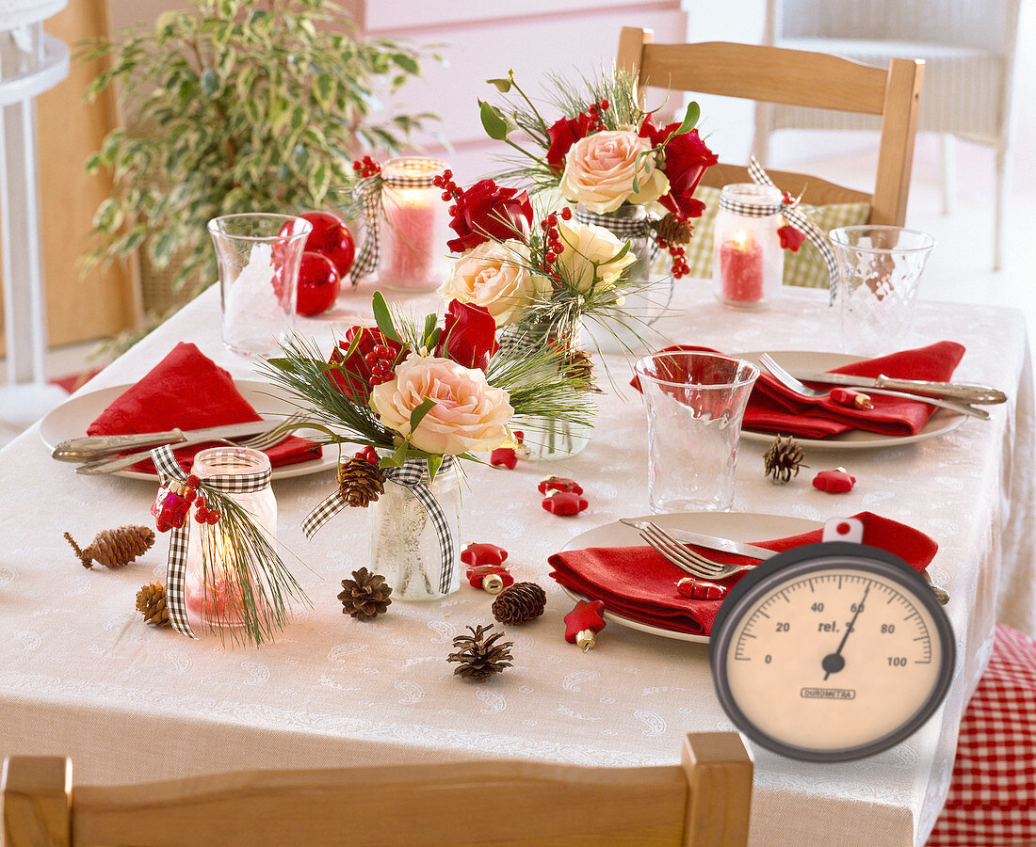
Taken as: 60 %
